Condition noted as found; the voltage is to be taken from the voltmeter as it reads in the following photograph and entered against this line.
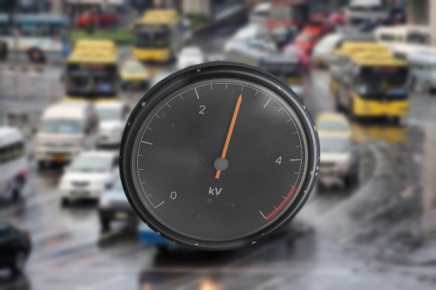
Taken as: 2.6 kV
